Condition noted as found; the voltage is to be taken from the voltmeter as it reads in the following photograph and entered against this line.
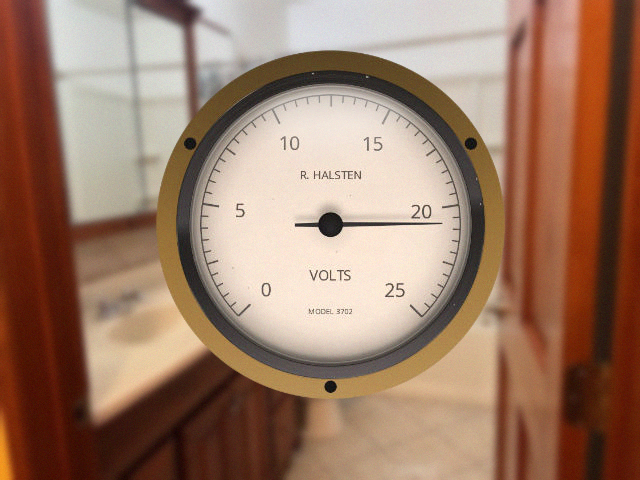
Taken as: 20.75 V
